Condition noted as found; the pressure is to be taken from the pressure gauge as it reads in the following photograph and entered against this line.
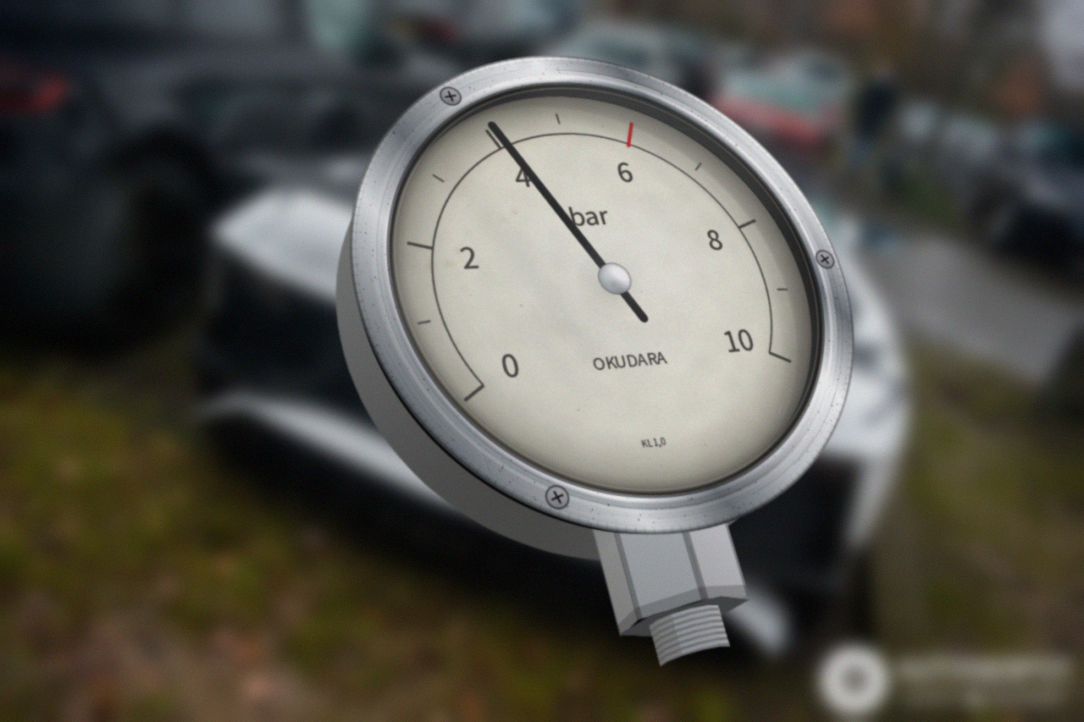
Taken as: 4 bar
